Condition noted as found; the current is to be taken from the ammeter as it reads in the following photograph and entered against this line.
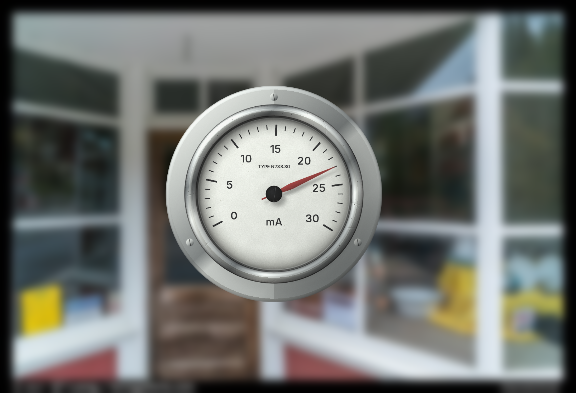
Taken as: 23 mA
